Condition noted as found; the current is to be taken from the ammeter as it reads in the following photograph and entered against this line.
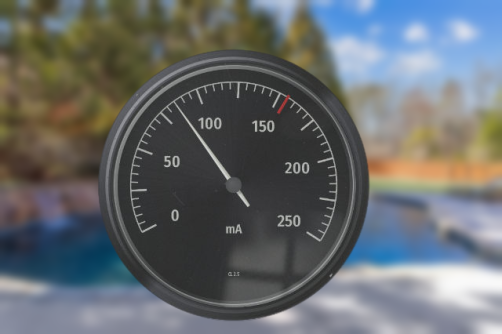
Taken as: 85 mA
